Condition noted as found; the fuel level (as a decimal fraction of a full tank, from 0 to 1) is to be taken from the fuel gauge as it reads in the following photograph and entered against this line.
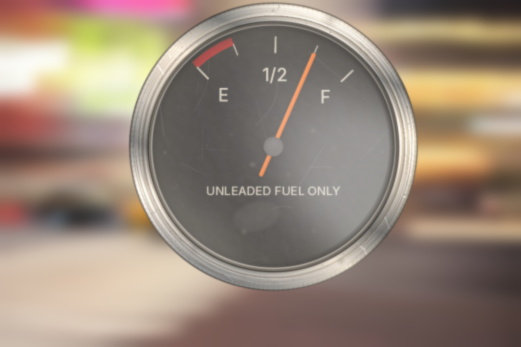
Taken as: 0.75
